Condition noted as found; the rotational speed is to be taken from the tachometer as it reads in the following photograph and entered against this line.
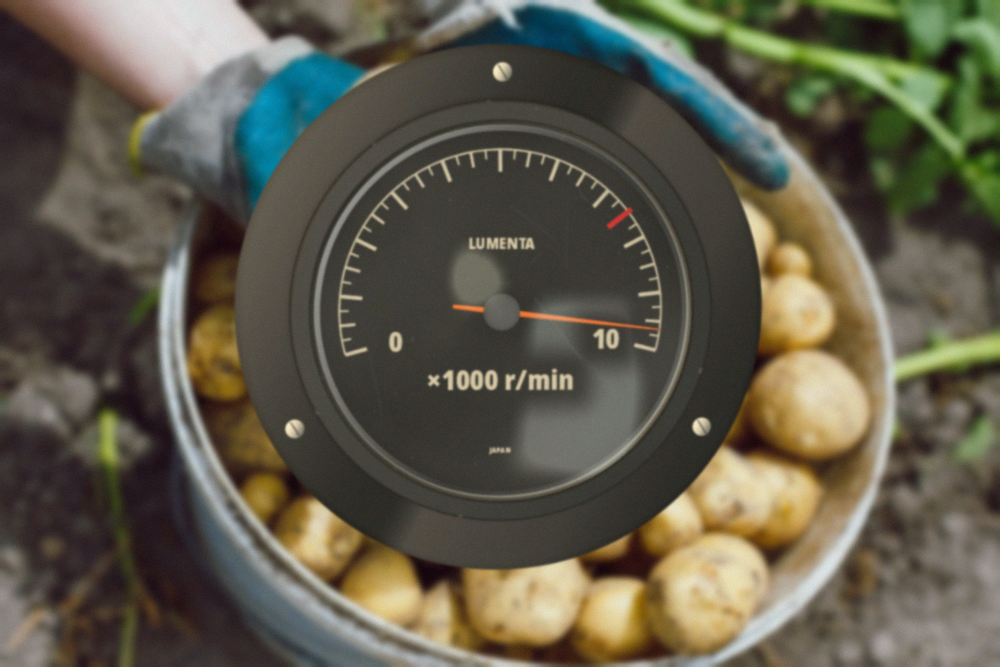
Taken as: 9625 rpm
